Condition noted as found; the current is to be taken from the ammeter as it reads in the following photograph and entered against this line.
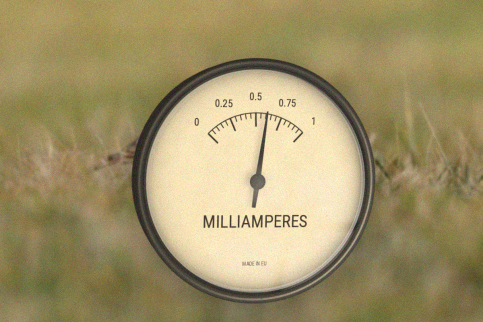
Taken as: 0.6 mA
